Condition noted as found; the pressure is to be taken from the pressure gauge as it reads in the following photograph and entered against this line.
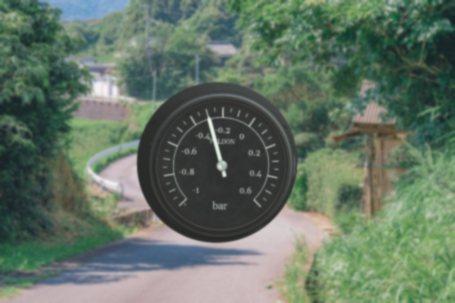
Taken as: -0.3 bar
